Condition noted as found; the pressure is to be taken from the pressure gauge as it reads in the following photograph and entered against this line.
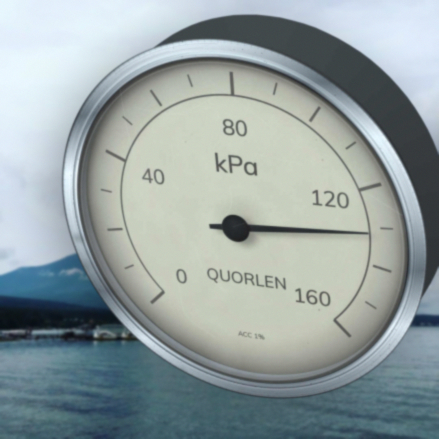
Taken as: 130 kPa
